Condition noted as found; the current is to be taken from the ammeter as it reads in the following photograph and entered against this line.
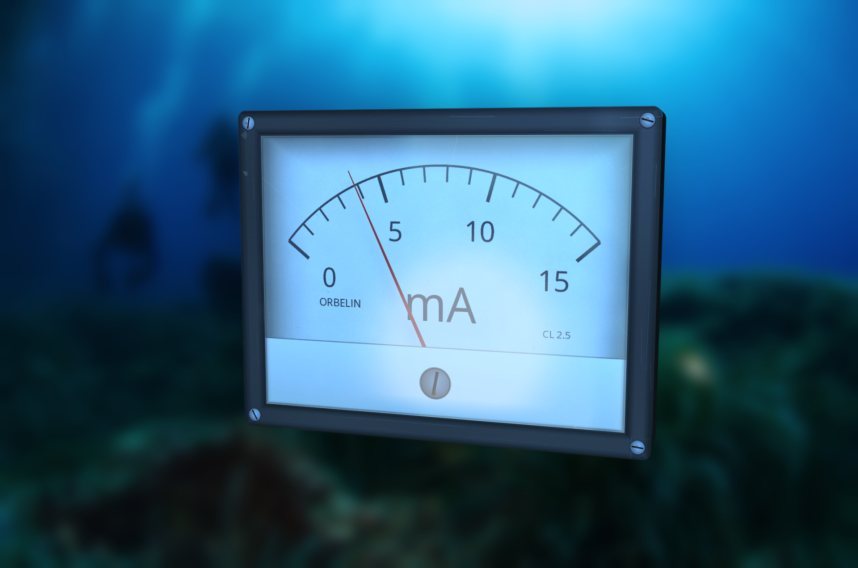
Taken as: 4 mA
